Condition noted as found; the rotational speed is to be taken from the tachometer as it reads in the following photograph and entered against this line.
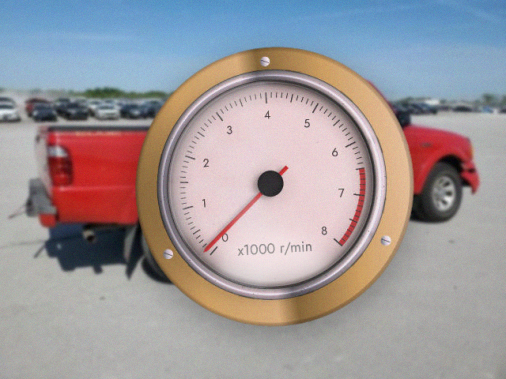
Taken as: 100 rpm
